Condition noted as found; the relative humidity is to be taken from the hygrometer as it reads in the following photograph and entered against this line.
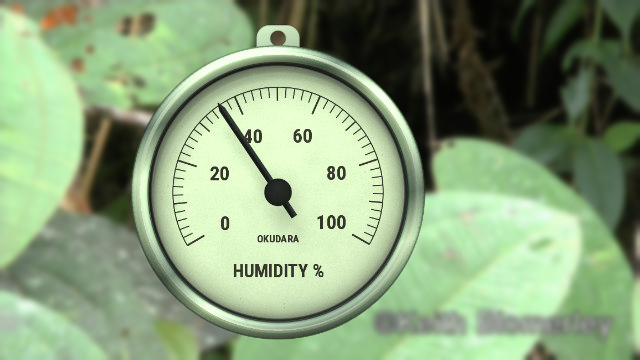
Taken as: 36 %
